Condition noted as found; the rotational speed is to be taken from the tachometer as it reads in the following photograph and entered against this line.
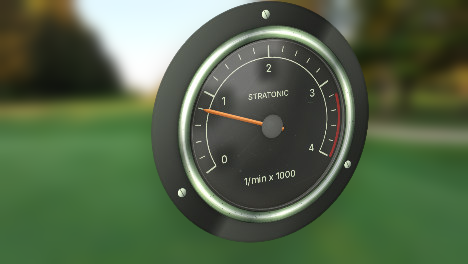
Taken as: 800 rpm
